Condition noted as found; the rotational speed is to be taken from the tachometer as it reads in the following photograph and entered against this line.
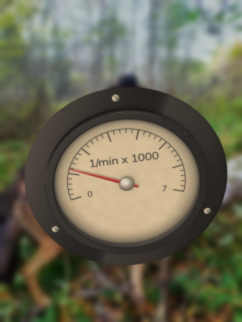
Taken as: 1200 rpm
